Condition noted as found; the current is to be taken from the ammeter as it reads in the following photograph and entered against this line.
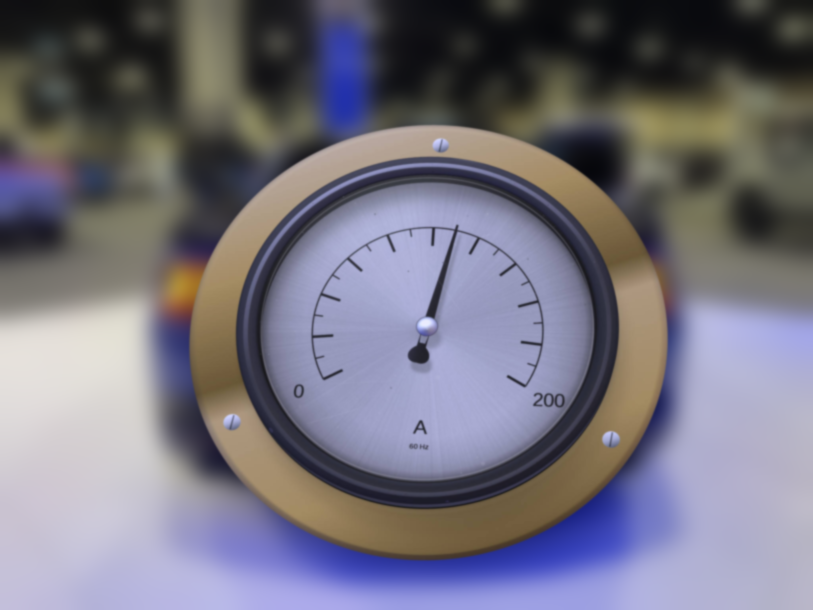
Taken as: 110 A
